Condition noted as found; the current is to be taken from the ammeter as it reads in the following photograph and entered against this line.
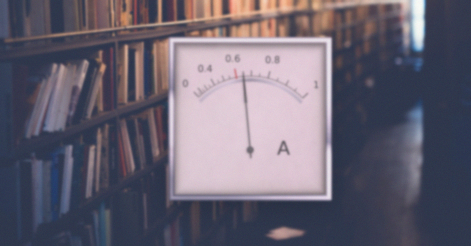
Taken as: 0.65 A
